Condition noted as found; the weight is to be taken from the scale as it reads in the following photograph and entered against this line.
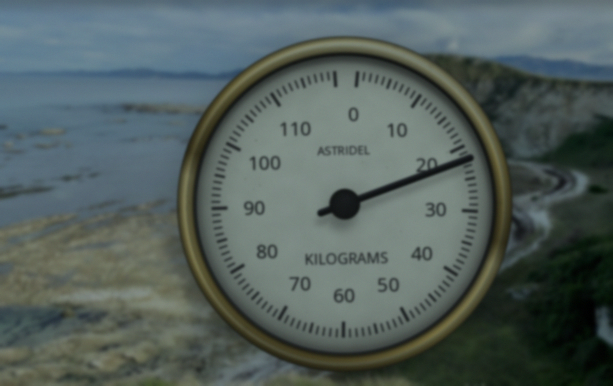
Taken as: 22 kg
